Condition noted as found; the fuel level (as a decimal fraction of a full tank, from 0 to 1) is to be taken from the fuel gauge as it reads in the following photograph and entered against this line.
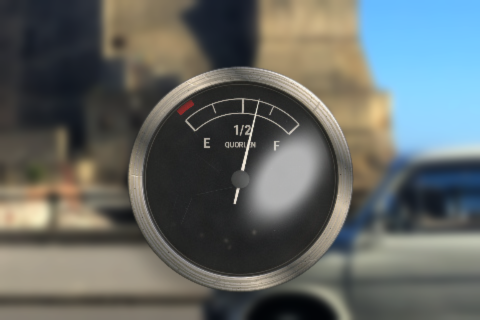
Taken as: 0.625
